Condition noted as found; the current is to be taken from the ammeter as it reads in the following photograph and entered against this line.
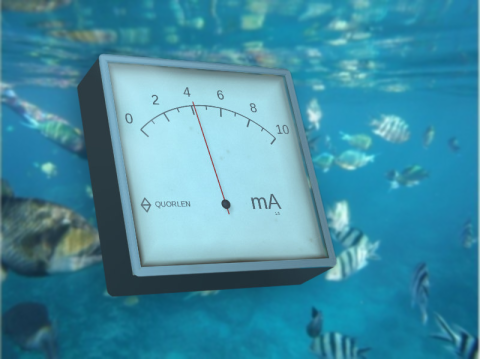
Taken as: 4 mA
